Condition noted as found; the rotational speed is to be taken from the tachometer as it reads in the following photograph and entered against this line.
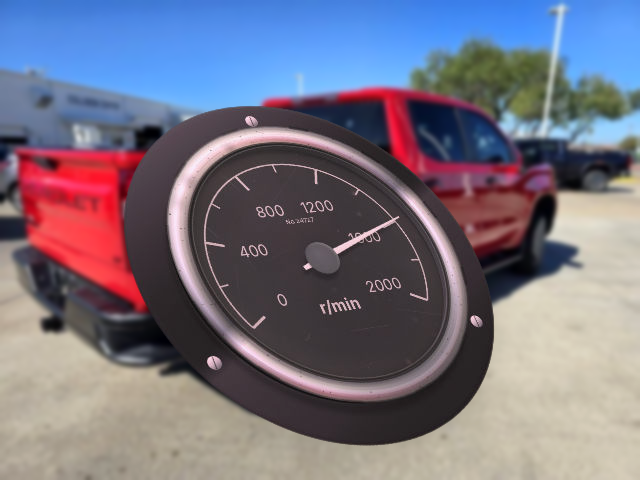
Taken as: 1600 rpm
